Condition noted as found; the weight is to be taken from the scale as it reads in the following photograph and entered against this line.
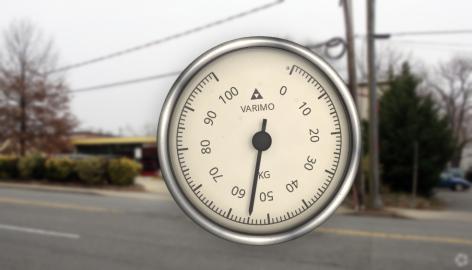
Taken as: 55 kg
